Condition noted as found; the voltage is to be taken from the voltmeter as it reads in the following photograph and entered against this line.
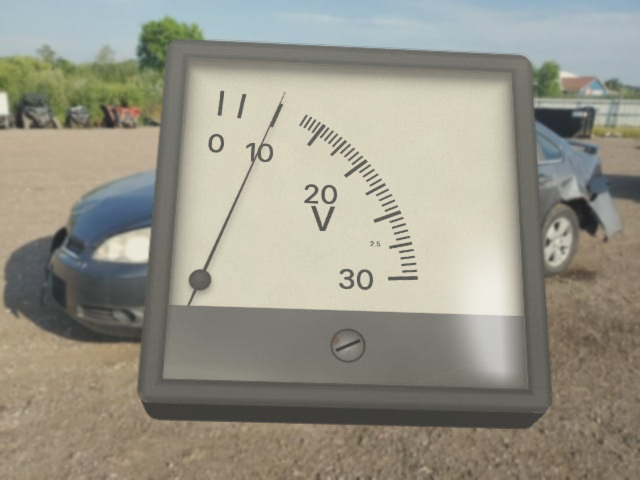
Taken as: 10 V
